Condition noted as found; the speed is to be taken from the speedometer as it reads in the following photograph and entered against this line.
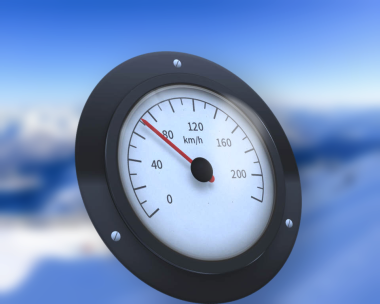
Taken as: 70 km/h
